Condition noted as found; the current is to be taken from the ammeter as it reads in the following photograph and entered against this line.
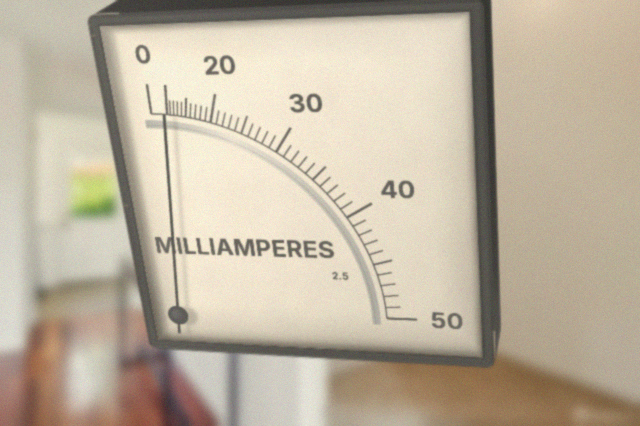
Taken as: 10 mA
